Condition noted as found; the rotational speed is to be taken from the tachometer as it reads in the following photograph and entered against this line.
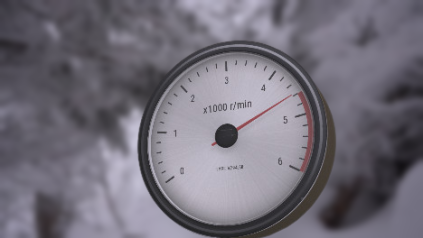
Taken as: 4600 rpm
